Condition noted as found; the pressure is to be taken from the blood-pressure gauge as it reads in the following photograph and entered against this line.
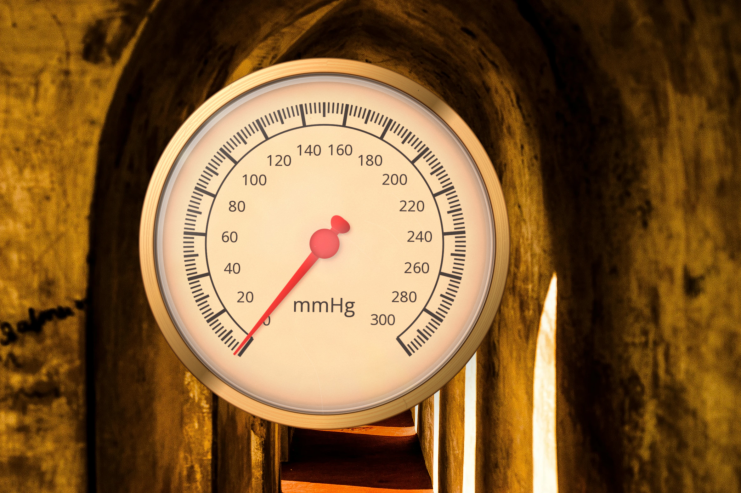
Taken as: 2 mmHg
